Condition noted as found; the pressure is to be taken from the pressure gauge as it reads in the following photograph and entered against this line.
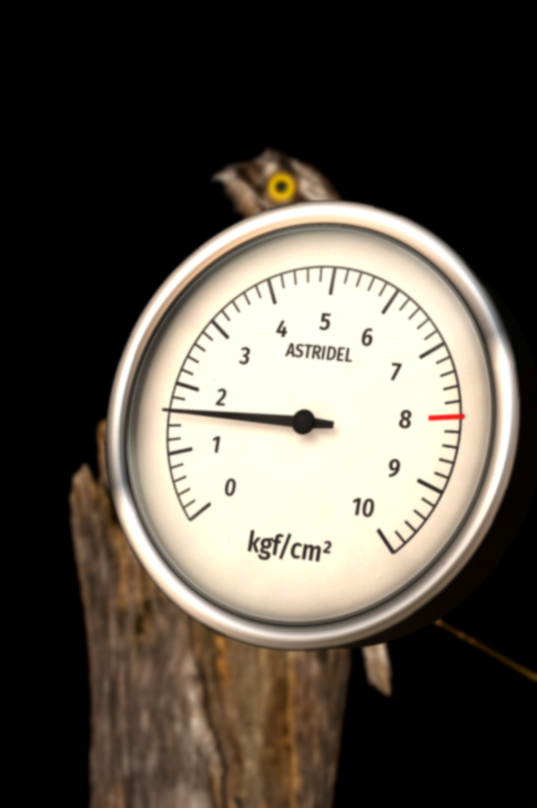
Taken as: 1.6 kg/cm²
